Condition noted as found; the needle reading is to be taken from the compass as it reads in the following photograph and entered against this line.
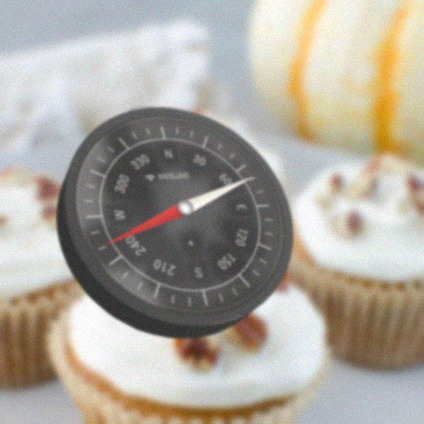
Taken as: 250 °
